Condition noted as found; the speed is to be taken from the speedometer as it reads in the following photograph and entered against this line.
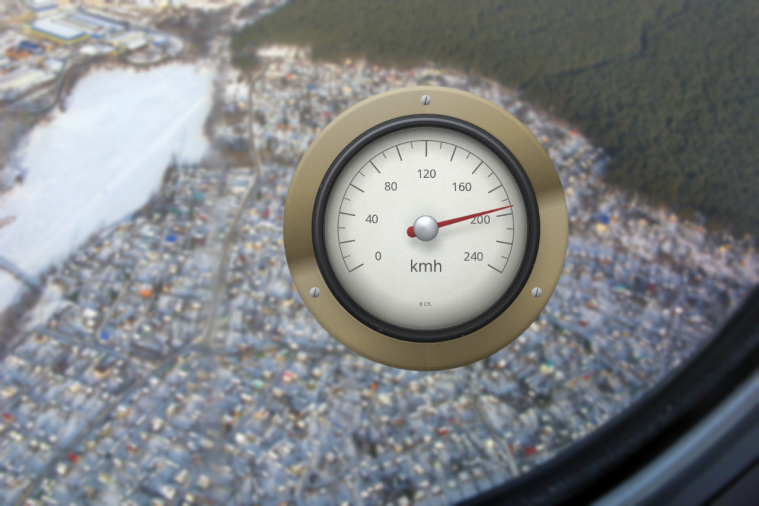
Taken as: 195 km/h
